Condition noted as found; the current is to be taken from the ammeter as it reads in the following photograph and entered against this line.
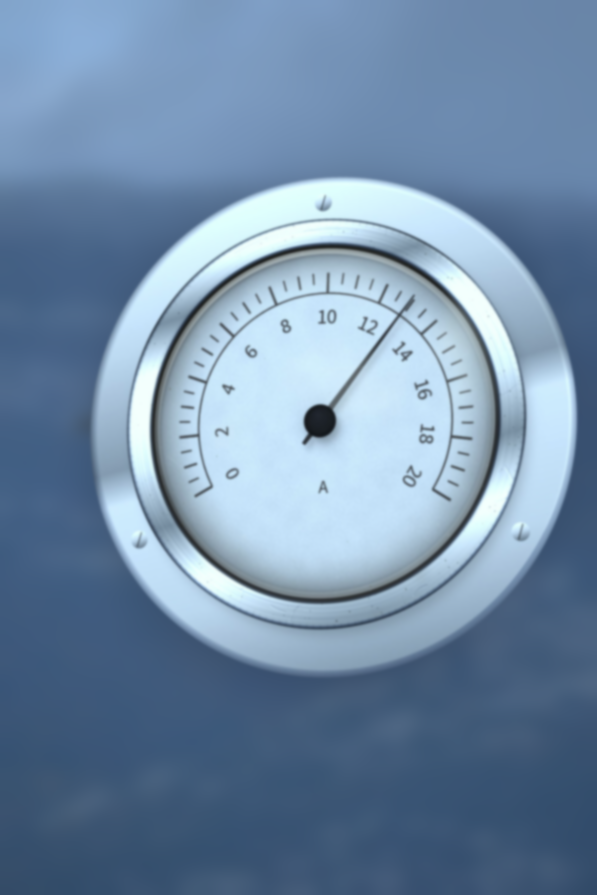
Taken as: 13 A
